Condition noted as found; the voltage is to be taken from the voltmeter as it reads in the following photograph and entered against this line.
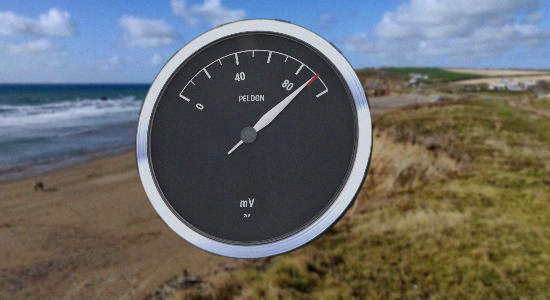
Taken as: 90 mV
